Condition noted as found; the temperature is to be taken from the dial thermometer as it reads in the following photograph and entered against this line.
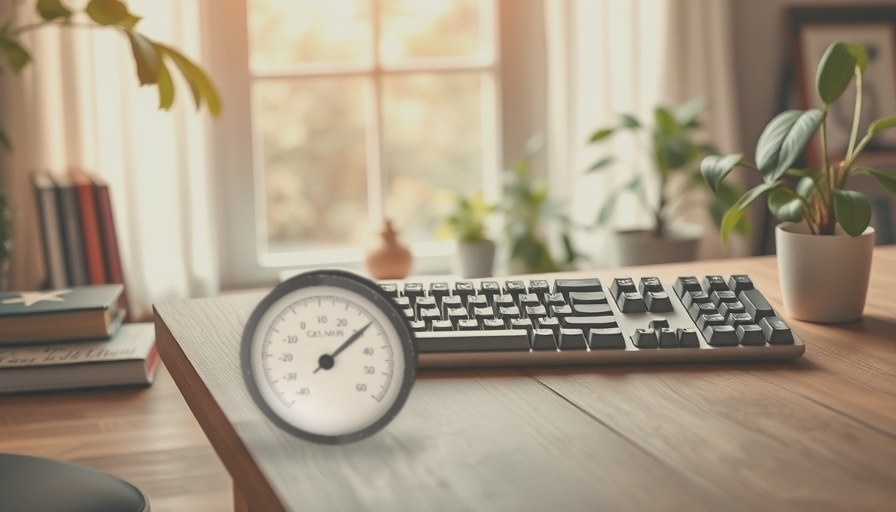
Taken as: 30 °C
